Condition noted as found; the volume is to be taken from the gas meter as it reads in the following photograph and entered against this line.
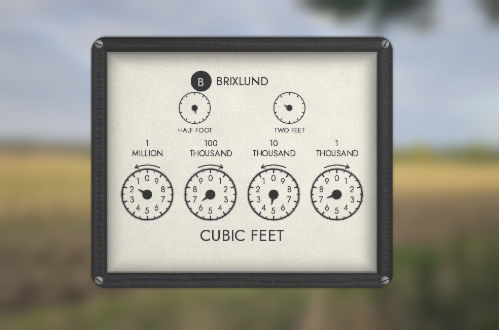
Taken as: 164700 ft³
